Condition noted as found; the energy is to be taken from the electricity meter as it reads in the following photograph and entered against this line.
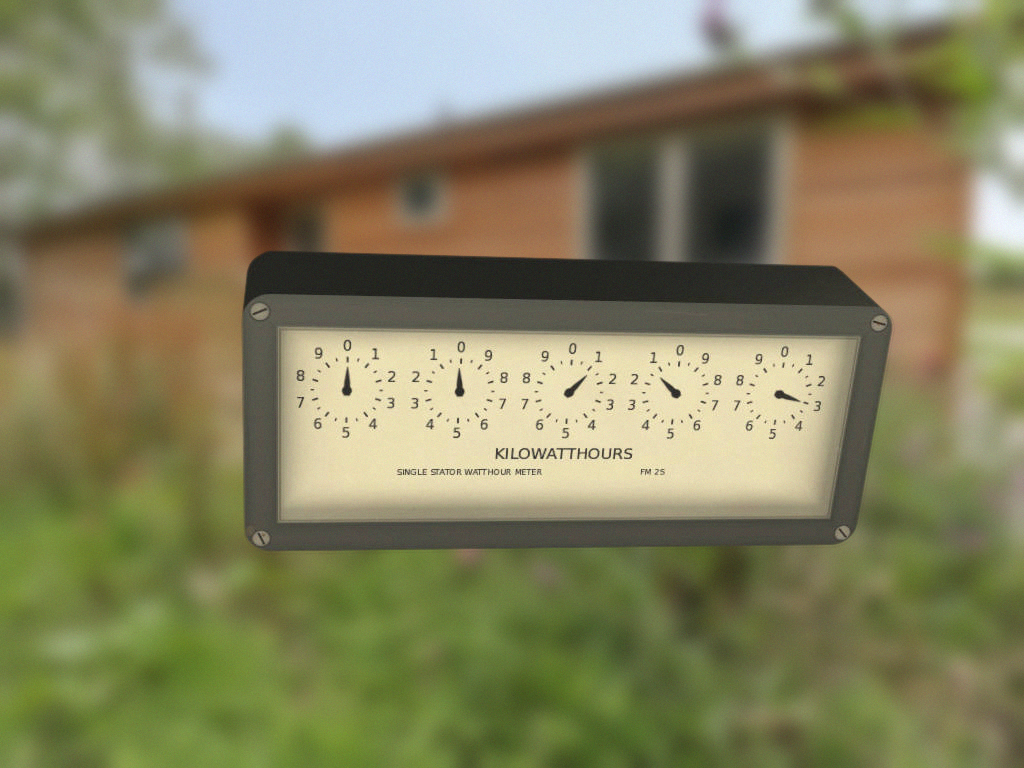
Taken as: 113 kWh
